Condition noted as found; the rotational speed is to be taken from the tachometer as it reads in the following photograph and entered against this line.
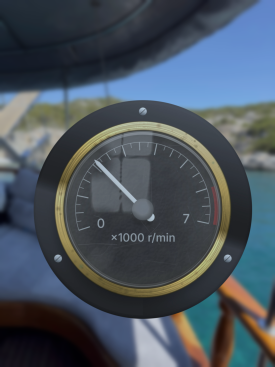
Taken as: 2125 rpm
